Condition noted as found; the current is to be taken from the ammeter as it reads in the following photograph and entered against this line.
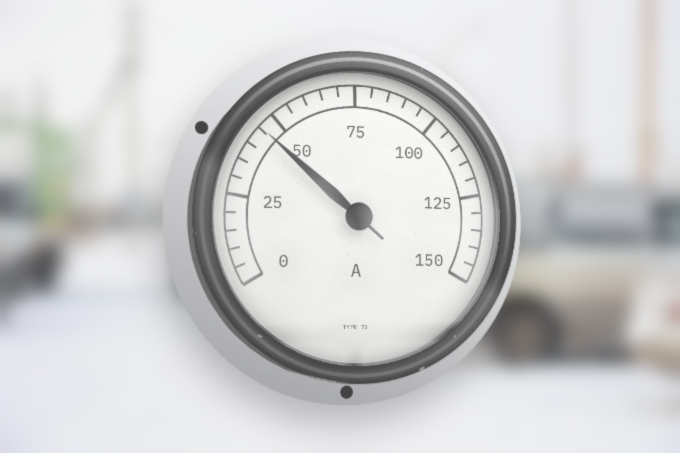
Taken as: 45 A
